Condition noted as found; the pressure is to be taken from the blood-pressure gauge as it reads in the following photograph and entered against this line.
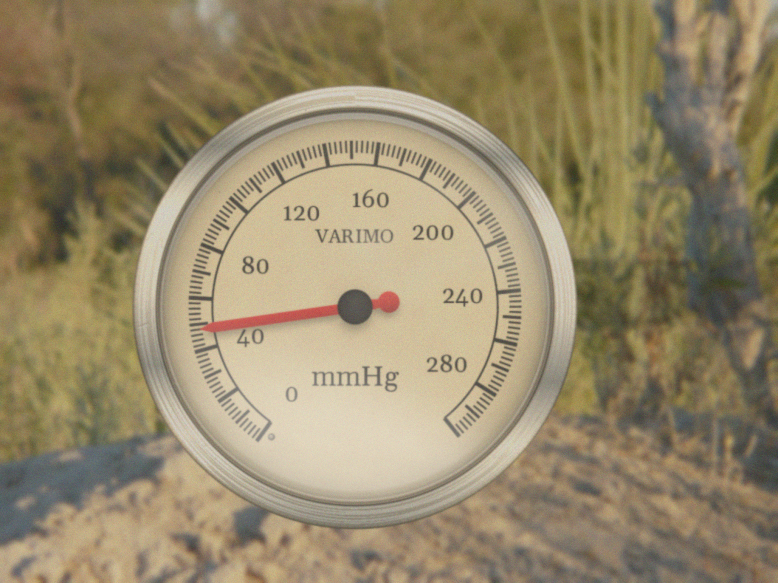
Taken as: 48 mmHg
